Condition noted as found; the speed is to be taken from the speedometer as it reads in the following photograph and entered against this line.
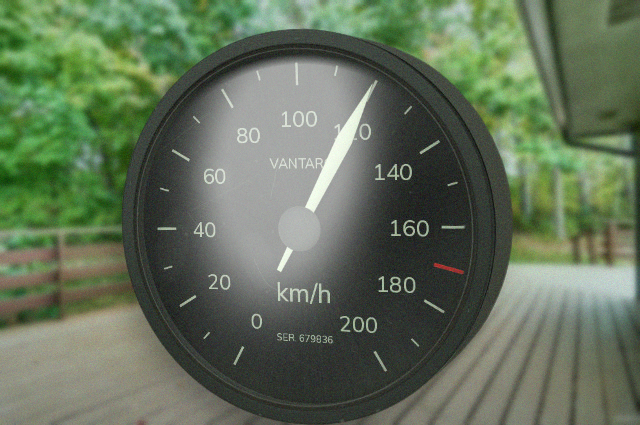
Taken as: 120 km/h
